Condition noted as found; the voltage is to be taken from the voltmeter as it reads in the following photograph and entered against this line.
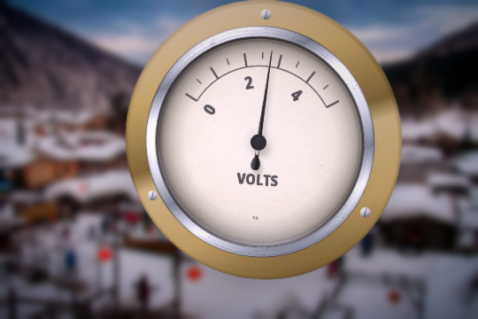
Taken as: 2.75 V
